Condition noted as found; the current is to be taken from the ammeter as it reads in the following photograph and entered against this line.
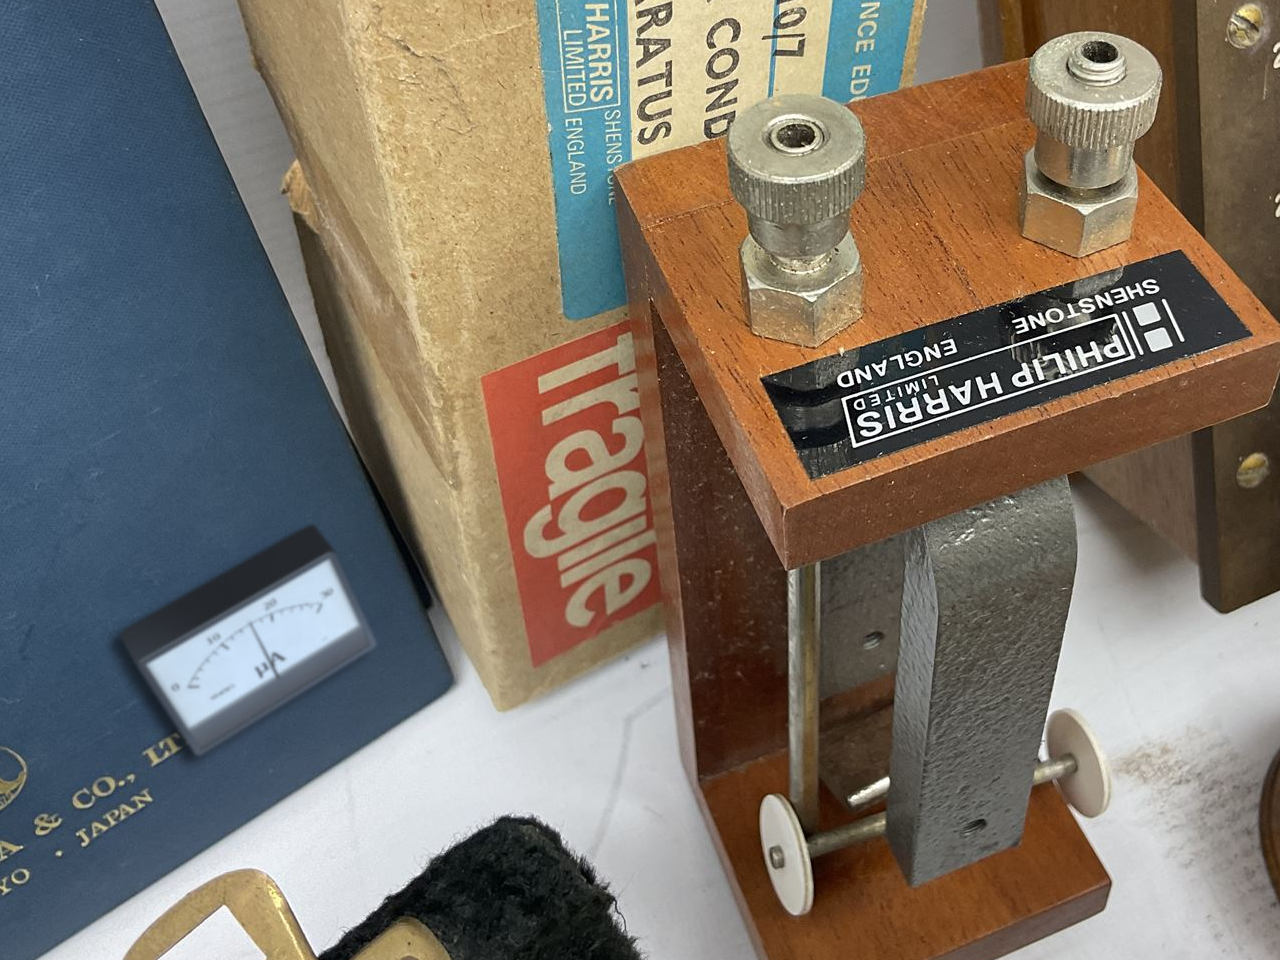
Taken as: 16 µA
